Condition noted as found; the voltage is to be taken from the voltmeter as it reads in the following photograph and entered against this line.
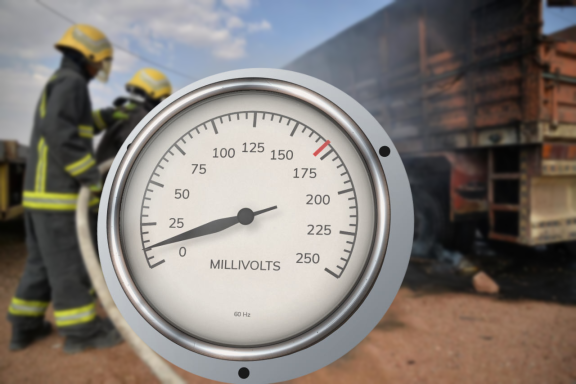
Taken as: 10 mV
